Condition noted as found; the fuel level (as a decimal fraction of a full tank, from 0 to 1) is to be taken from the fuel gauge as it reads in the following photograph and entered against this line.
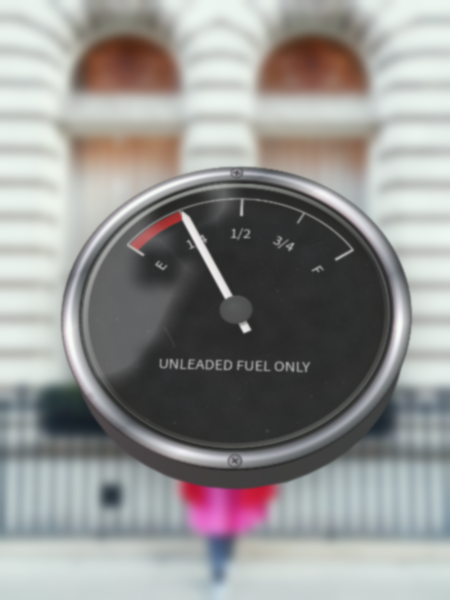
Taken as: 0.25
